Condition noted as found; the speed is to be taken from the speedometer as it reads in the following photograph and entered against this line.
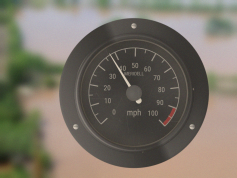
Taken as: 37.5 mph
